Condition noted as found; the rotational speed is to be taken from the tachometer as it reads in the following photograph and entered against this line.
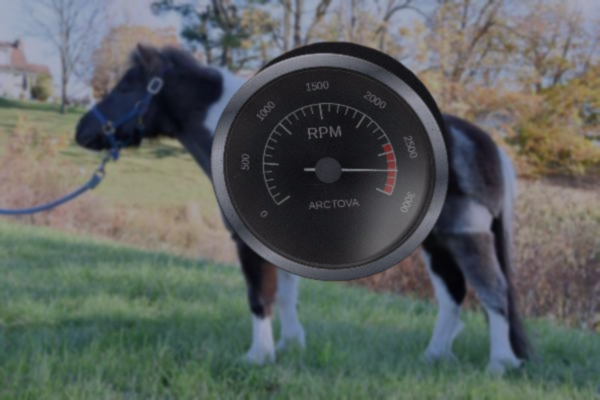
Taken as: 2700 rpm
